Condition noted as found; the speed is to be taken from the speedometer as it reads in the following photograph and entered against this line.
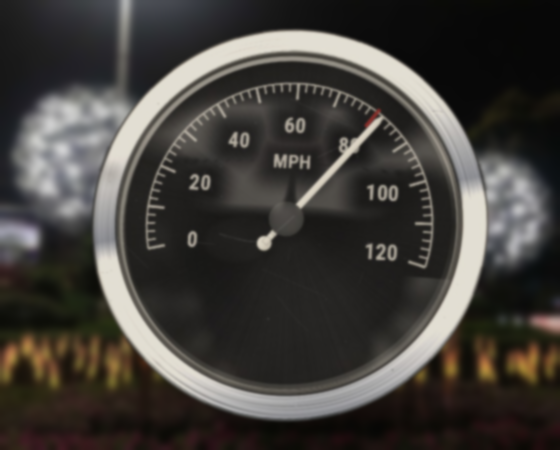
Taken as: 82 mph
